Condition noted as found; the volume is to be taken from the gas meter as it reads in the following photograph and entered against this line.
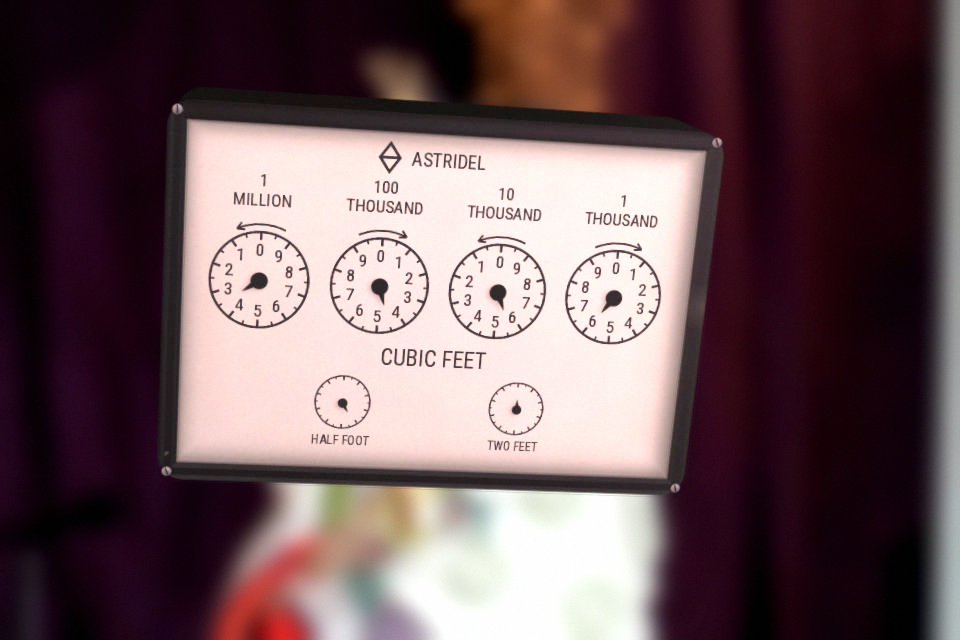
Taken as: 345600 ft³
